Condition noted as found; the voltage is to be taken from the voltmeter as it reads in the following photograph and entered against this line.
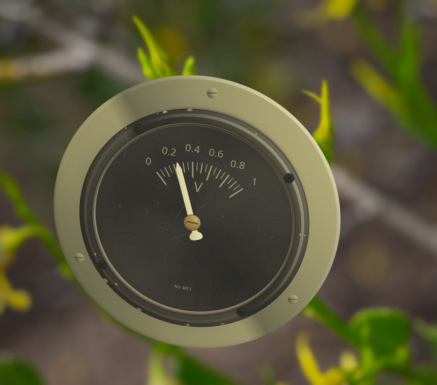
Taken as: 0.25 V
